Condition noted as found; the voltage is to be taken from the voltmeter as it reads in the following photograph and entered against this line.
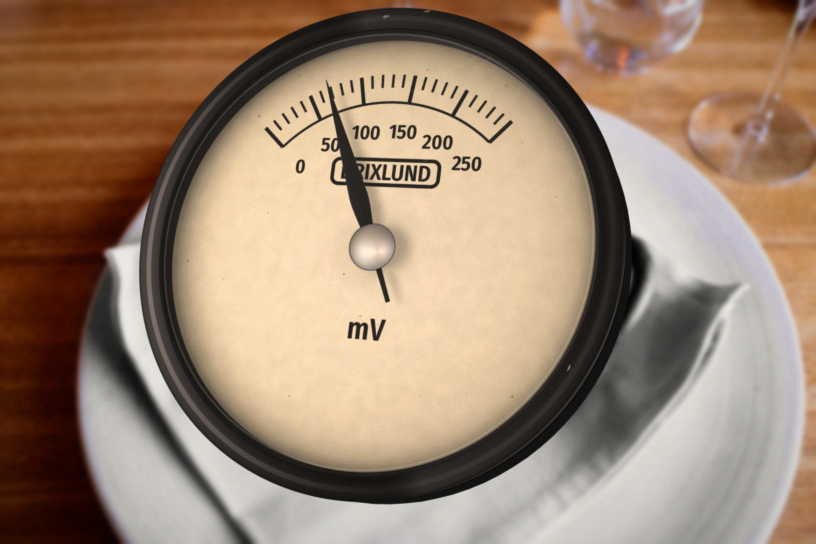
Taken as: 70 mV
